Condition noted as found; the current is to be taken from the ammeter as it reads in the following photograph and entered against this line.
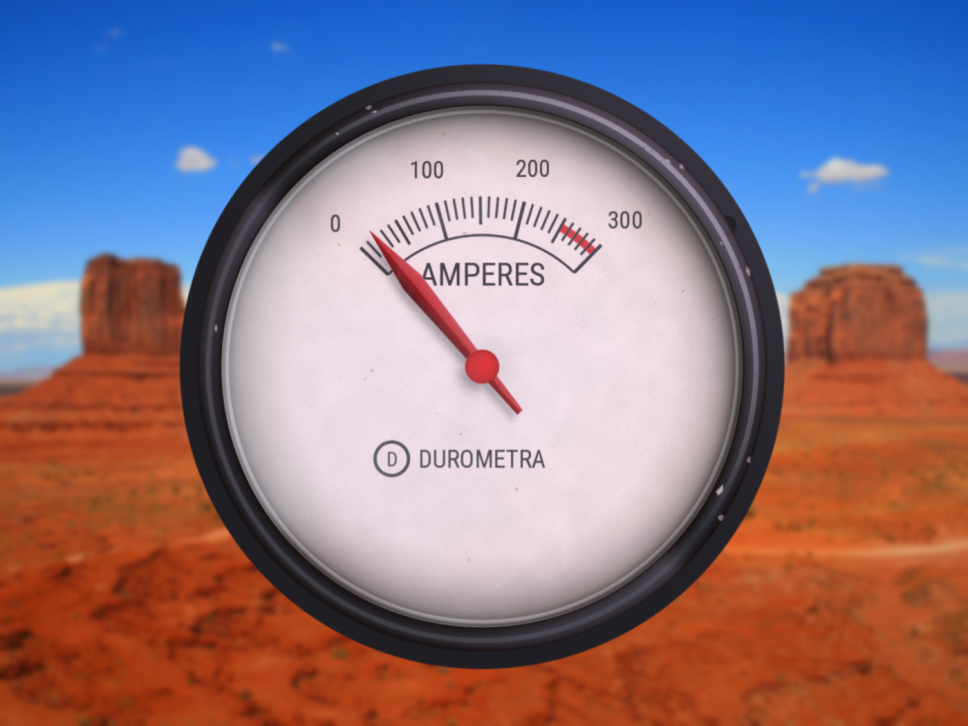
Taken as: 20 A
